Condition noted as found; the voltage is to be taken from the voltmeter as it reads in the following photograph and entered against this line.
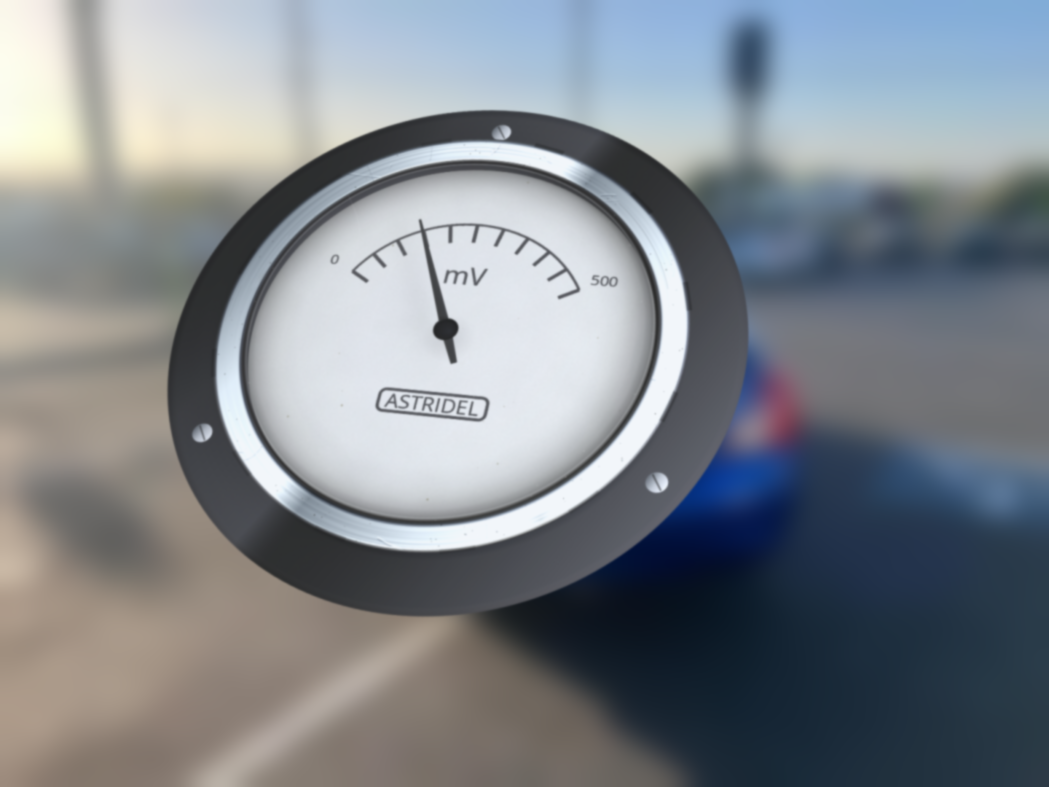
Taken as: 150 mV
